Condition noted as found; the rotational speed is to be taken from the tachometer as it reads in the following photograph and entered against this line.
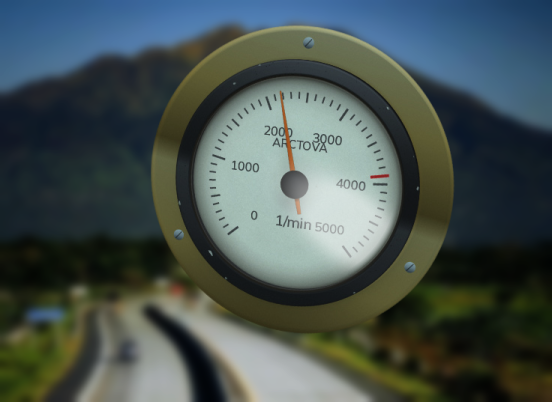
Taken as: 2200 rpm
